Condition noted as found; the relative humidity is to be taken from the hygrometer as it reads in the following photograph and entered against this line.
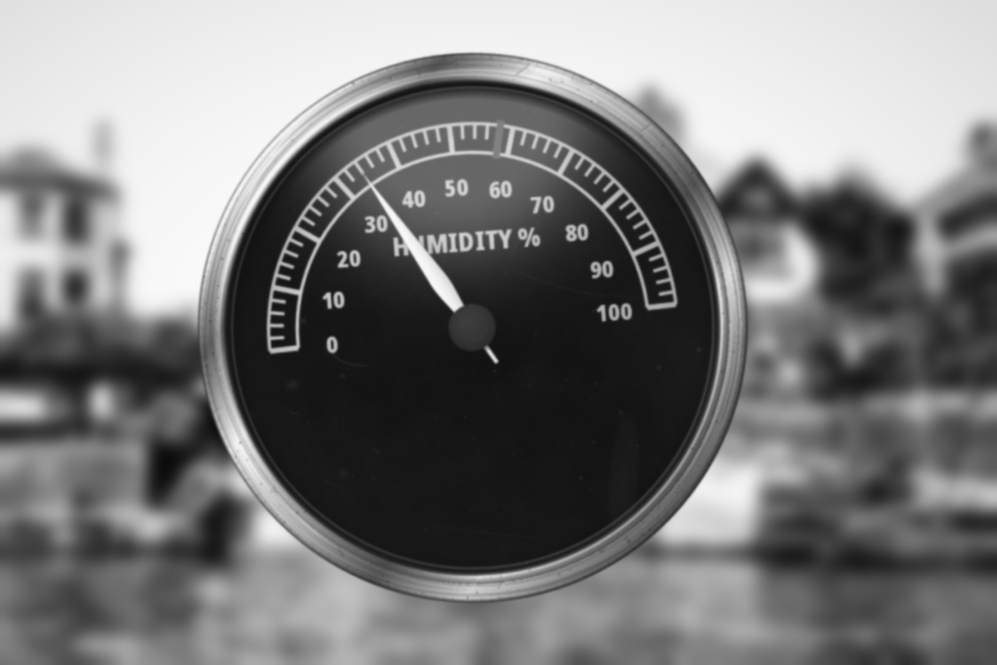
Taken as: 34 %
